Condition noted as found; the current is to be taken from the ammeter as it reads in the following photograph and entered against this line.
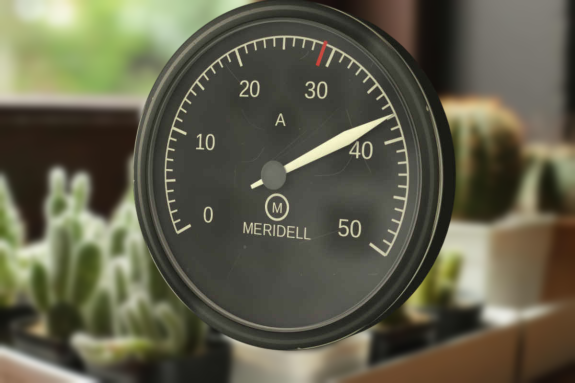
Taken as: 38 A
